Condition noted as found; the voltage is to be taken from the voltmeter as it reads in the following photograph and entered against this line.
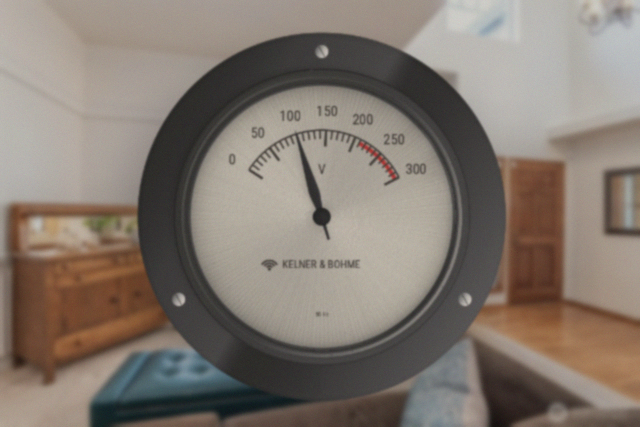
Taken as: 100 V
